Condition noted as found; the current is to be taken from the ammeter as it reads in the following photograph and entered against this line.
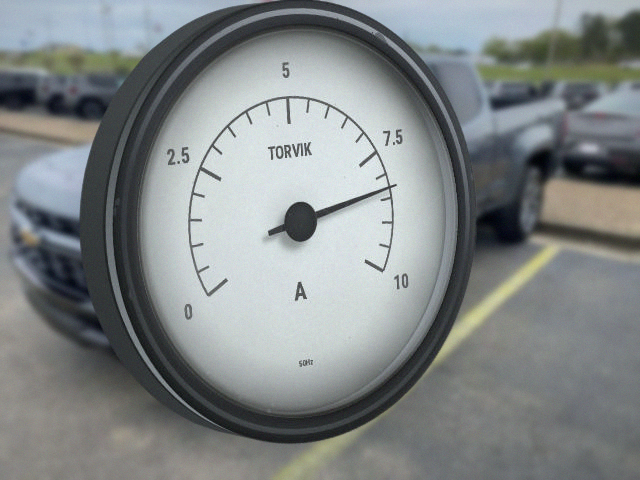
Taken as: 8.25 A
